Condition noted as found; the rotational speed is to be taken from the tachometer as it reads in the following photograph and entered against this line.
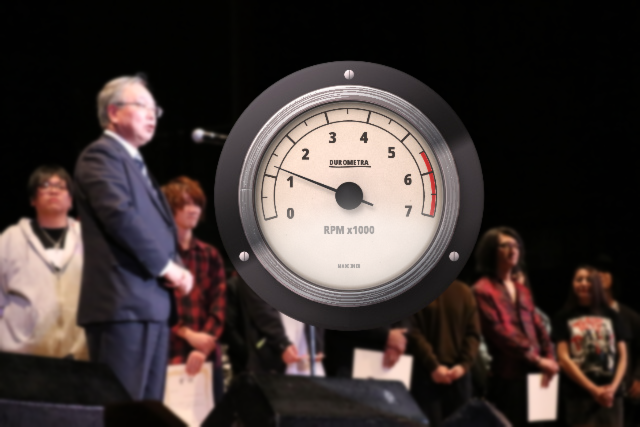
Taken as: 1250 rpm
